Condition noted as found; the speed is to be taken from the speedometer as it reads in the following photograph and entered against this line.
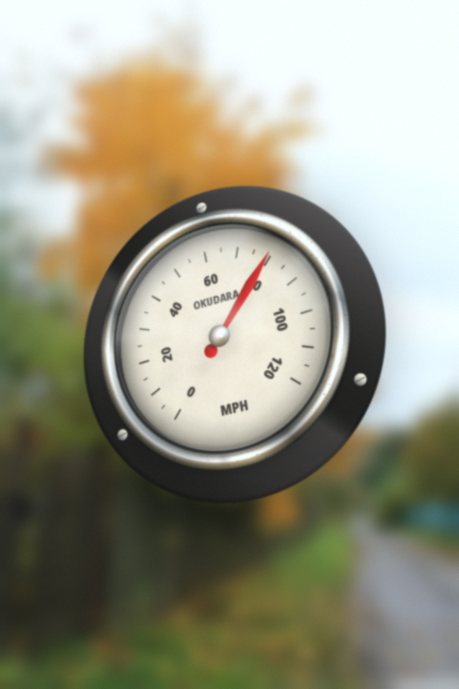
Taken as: 80 mph
